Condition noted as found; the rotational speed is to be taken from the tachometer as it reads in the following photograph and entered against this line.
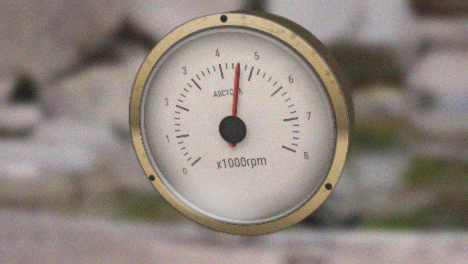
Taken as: 4600 rpm
